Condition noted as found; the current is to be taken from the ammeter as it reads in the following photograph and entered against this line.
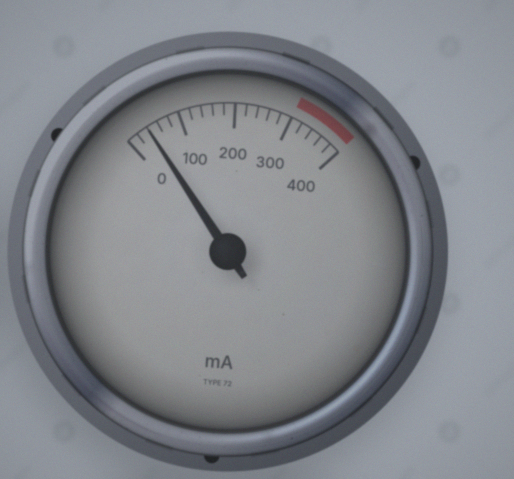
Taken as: 40 mA
